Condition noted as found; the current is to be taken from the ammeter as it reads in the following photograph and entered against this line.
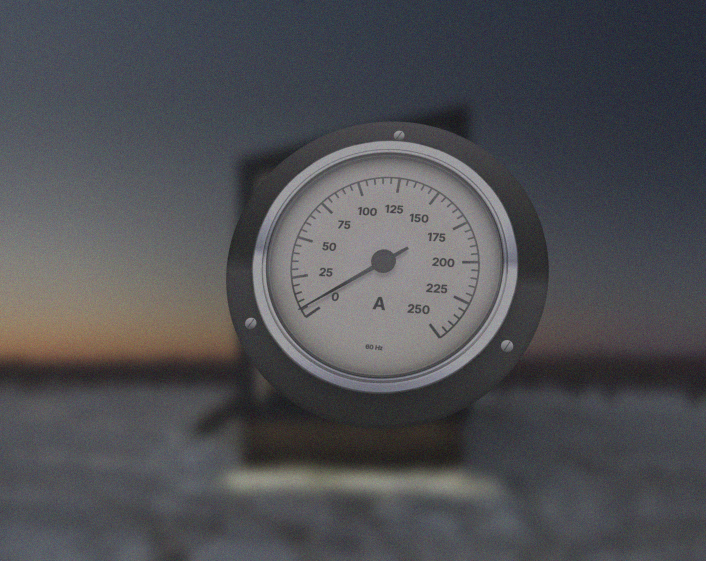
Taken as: 5 A
